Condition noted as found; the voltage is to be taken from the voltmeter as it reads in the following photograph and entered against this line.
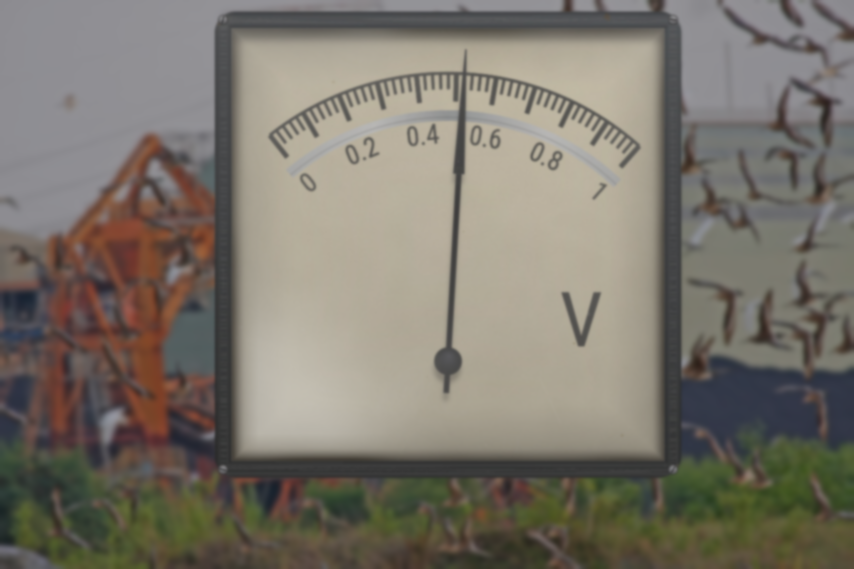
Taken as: 0.52 V
